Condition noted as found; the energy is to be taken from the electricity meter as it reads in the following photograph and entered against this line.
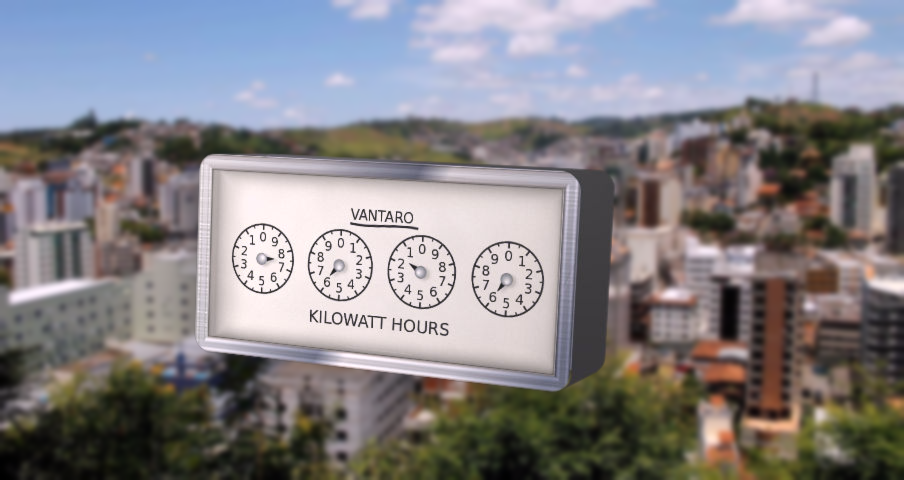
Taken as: 7616 kWh
